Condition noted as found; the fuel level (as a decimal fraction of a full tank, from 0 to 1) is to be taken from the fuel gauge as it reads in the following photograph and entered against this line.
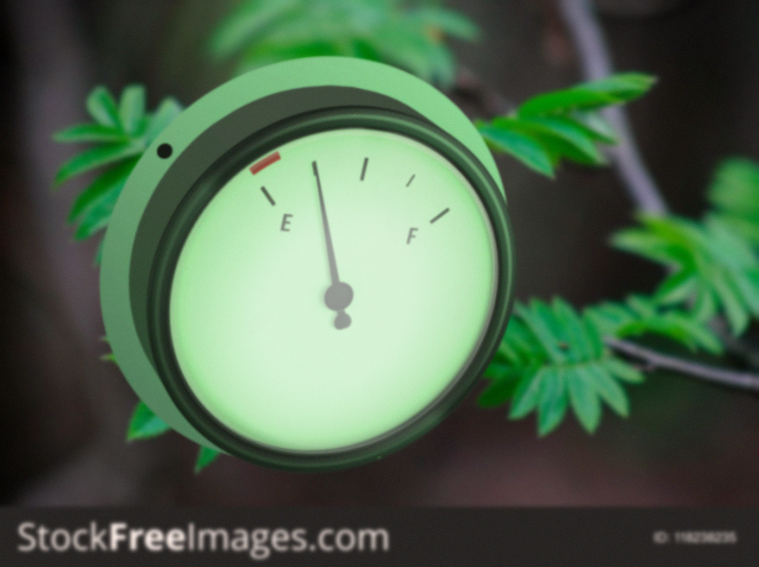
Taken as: 0.25
